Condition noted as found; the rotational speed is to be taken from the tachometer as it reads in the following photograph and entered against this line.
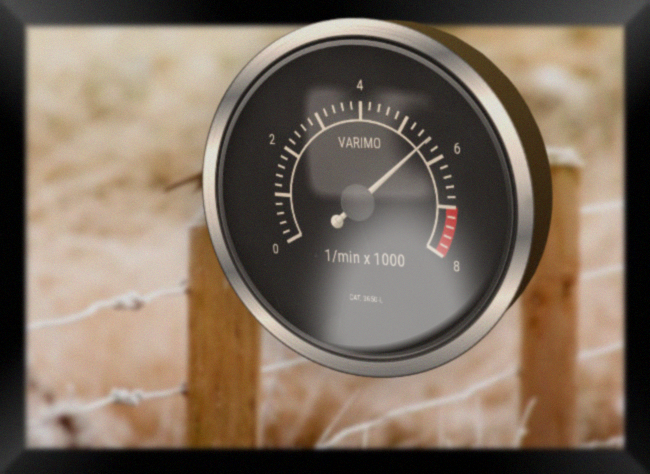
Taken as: 5600 rpm
